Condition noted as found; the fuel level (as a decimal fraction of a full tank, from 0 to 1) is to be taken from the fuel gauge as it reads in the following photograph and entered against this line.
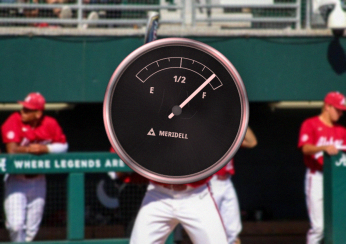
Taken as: 0.875
